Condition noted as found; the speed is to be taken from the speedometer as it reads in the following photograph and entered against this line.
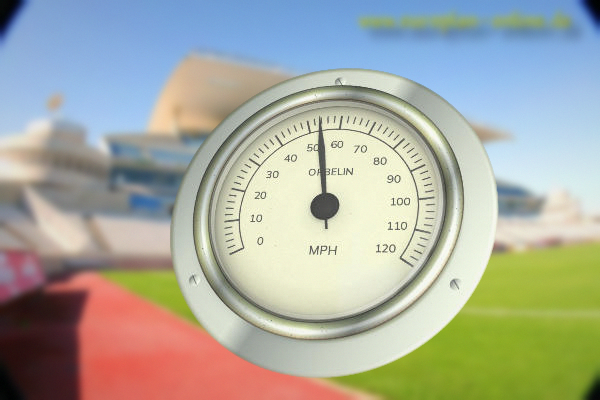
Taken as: 54 mph
